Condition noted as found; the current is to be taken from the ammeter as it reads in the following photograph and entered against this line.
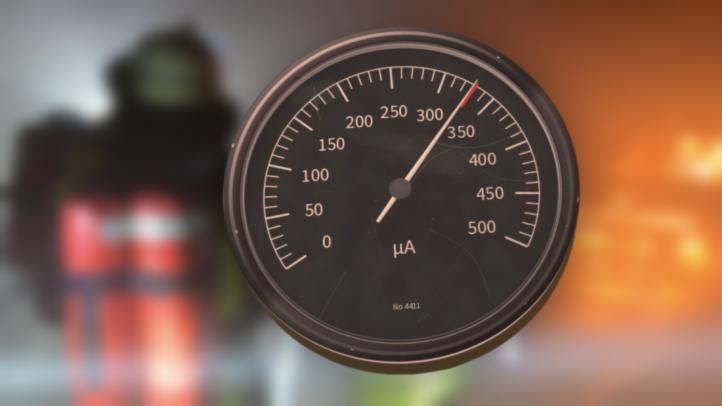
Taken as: 330 µA
